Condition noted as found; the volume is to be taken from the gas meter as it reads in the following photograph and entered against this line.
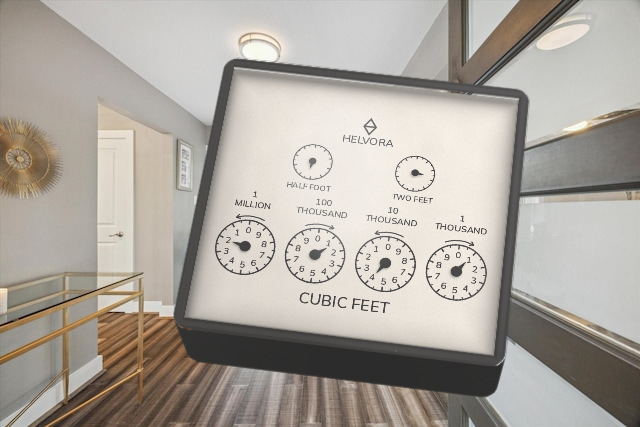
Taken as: 214100 ft³
